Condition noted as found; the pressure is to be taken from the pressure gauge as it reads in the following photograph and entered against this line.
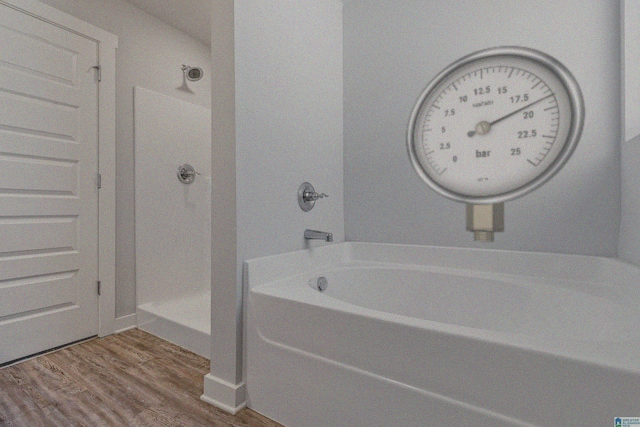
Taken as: 19 bar
